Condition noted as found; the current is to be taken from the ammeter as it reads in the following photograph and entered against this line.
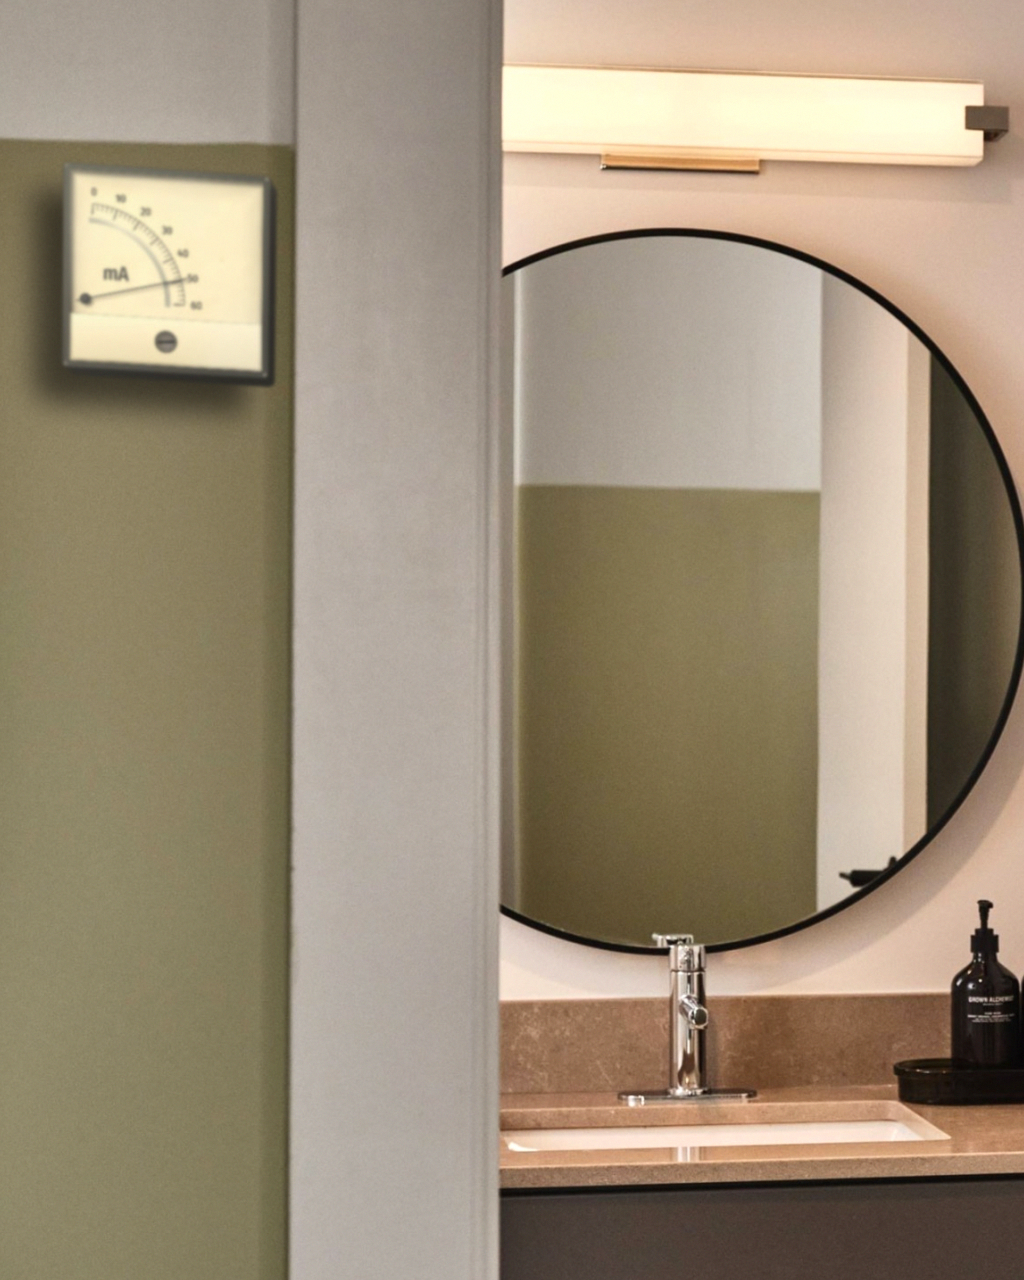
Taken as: 50 mA
